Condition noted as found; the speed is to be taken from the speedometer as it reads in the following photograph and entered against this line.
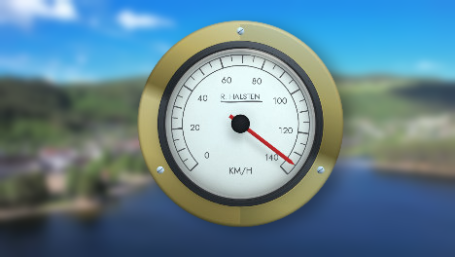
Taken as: 135 km/h
